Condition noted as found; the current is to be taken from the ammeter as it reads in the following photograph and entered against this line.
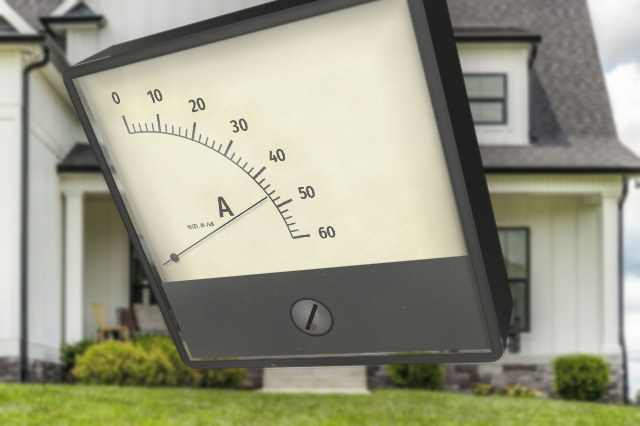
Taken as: 46 A
